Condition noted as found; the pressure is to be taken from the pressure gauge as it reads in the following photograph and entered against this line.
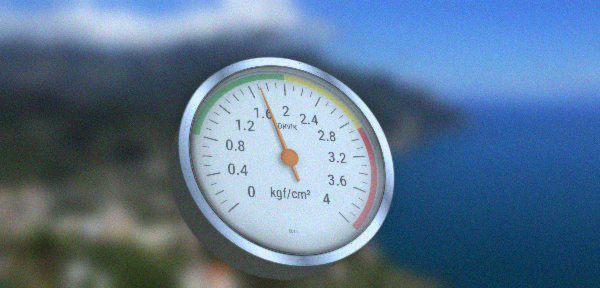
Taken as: 1.7 kg/cm²
